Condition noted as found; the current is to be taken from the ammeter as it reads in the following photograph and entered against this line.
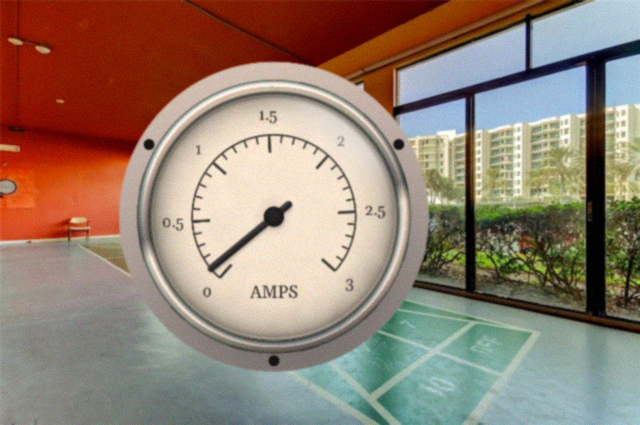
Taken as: 0.1 A
